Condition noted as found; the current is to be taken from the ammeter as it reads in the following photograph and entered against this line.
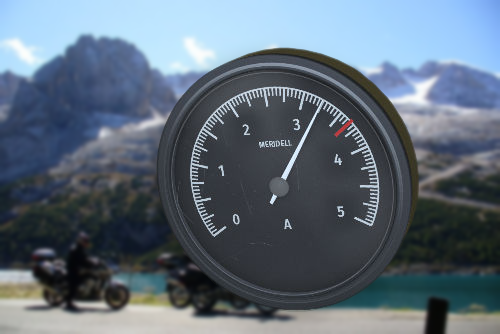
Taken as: 3.25 A
